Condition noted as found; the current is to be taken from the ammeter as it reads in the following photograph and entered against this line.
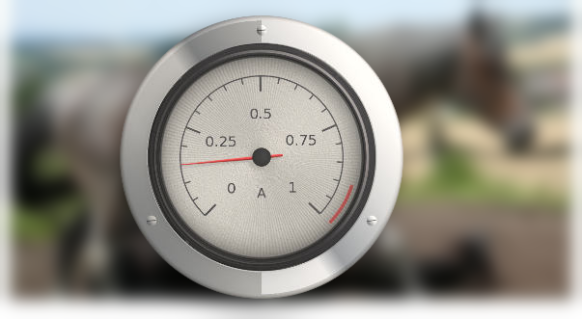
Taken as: 0.15 A
